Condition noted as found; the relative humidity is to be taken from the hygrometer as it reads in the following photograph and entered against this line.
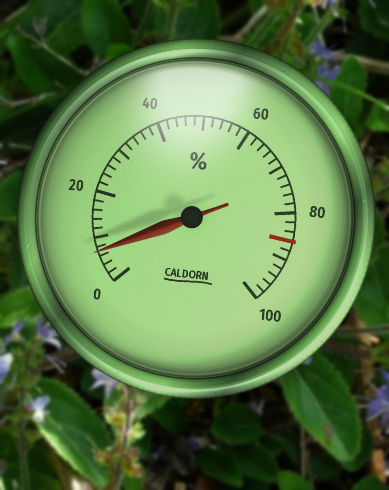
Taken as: 7 %
